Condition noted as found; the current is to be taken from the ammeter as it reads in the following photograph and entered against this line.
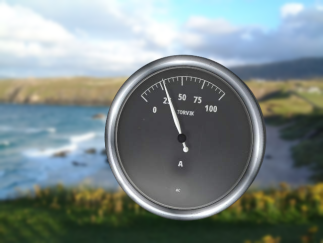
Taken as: 30 A
